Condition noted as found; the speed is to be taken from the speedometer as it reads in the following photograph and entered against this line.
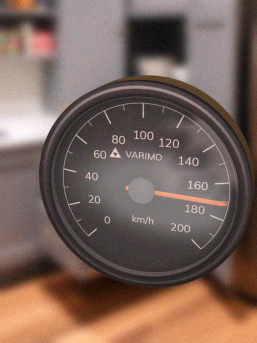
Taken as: 170 km/h
